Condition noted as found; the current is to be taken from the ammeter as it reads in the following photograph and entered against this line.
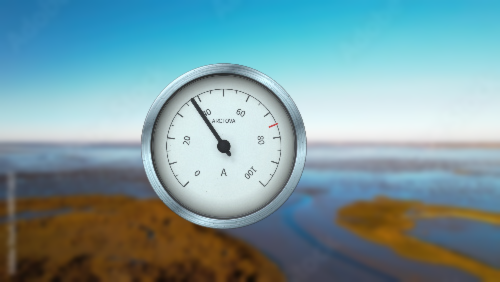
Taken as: 37.5 A
